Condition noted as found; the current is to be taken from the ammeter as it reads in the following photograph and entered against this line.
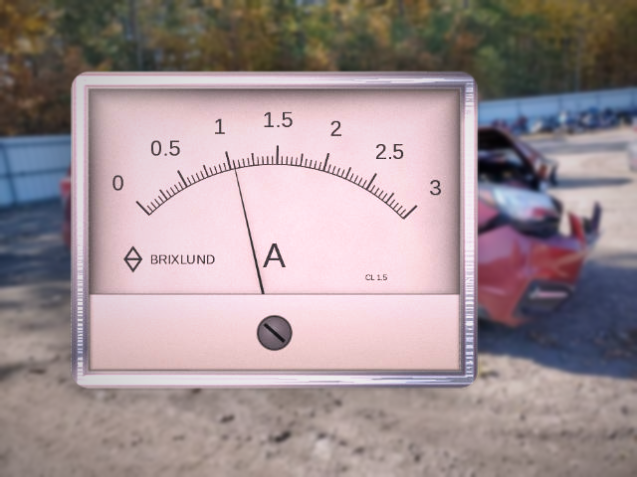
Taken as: 1.05 A
